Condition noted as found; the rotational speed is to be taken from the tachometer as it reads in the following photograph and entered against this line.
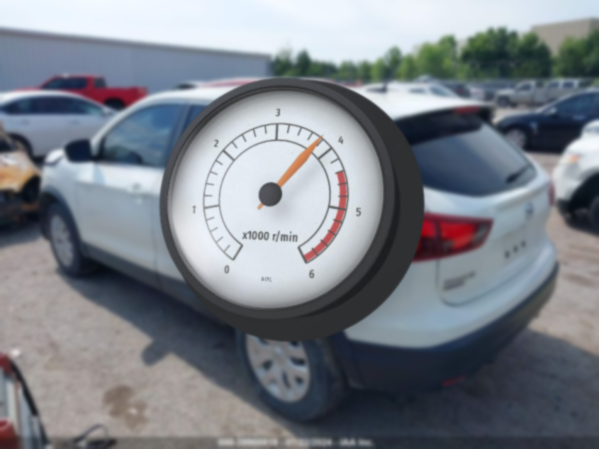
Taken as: 3800 rpm
